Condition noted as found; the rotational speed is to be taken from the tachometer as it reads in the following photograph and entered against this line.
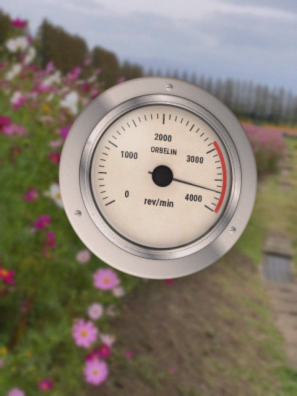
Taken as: 3700 rpm
